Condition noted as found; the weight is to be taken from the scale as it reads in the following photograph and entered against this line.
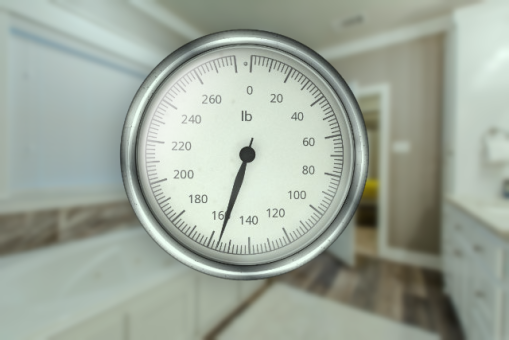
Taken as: 156 lb
